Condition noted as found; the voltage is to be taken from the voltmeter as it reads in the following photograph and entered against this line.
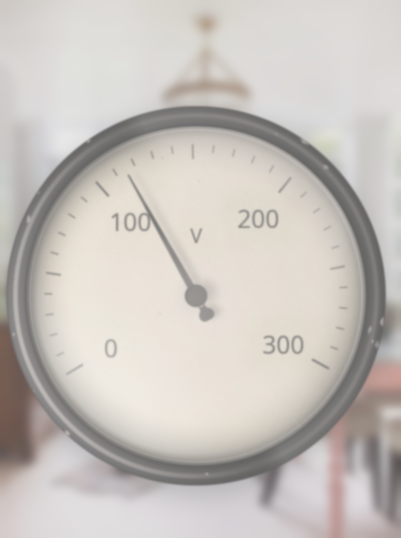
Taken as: 115 V
